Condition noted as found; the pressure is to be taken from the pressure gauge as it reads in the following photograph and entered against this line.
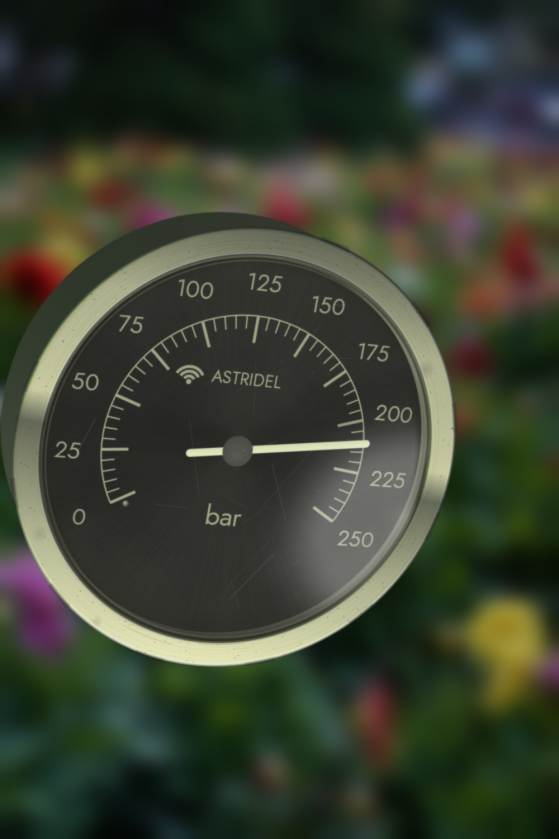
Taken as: 210 bar
